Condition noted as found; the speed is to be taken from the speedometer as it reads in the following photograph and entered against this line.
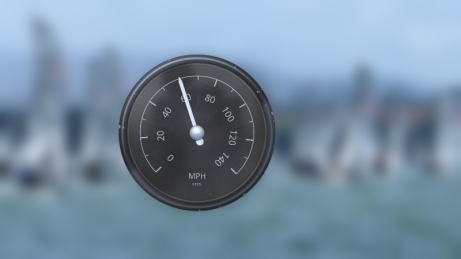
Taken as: 60 mph
